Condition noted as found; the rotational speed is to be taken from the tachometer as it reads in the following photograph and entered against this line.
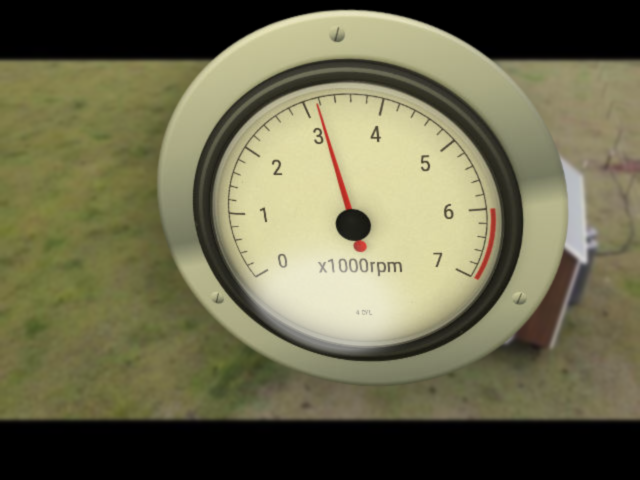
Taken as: 3200 rpm
